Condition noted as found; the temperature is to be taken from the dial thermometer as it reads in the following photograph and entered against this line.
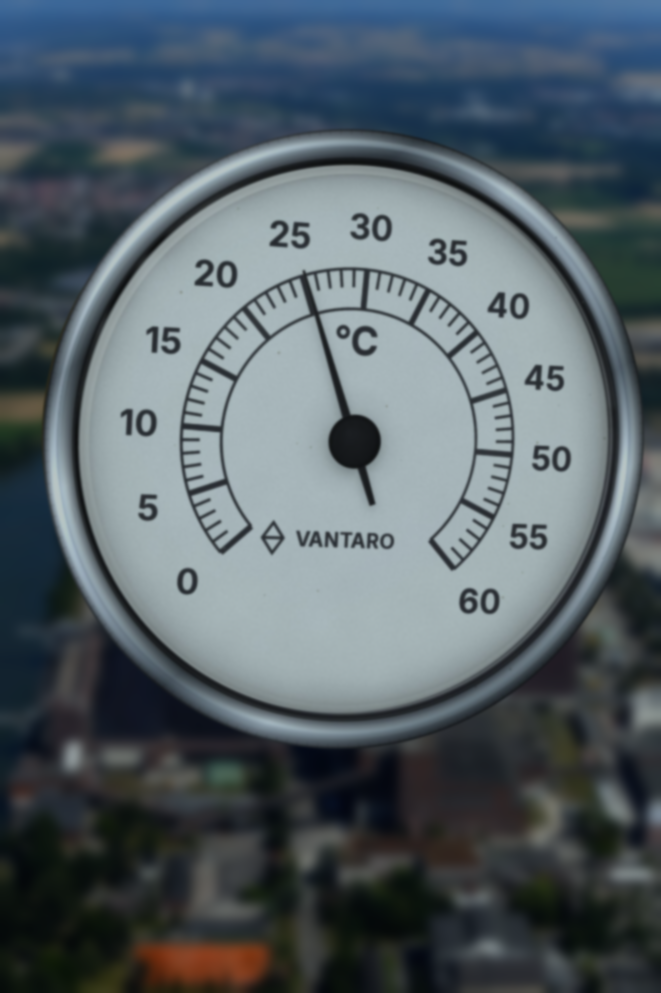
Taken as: 25 °C
